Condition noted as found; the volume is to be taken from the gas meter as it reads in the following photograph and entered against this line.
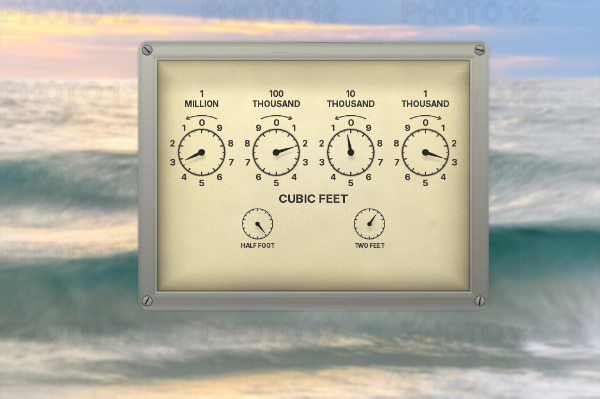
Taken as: 320300 ft³
